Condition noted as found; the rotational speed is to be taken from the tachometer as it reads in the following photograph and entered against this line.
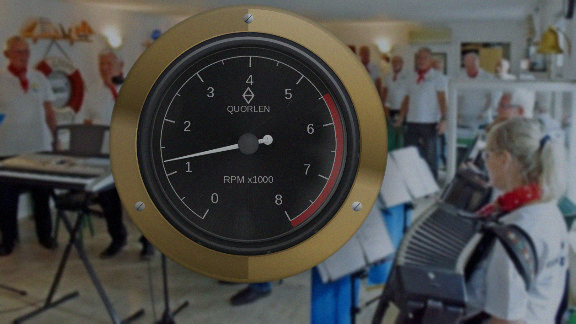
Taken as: 1250 rpm
